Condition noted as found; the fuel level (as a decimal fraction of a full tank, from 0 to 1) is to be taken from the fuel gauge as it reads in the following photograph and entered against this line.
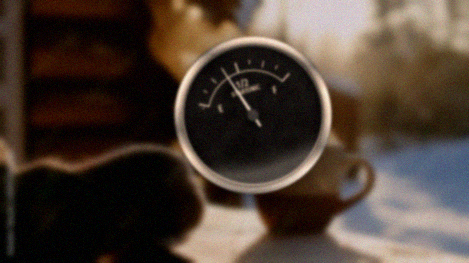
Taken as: 0.375
